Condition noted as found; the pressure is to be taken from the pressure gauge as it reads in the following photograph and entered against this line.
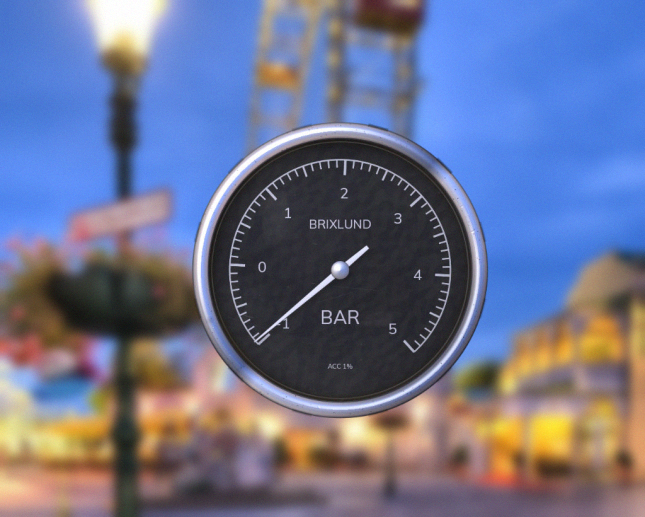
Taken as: -0.95 bar
